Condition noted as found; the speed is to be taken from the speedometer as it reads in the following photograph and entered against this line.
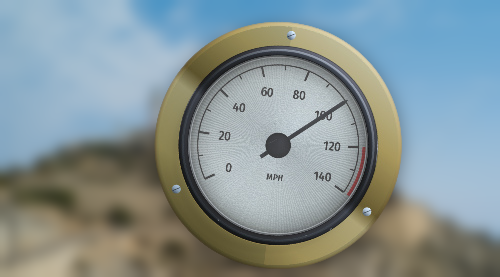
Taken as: 100 mph
